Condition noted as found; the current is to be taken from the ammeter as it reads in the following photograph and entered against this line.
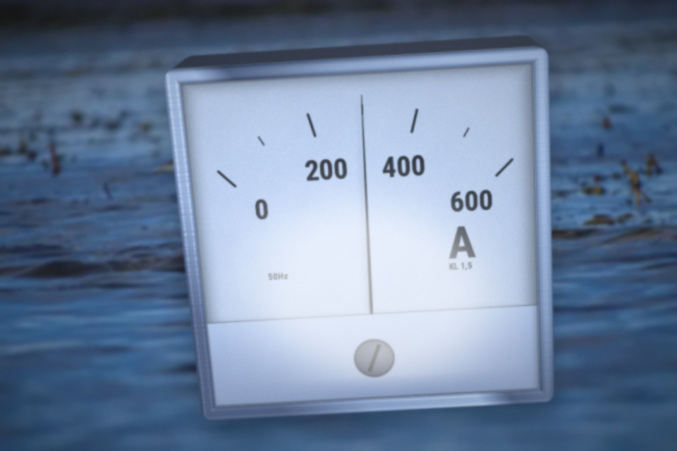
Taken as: 300 A
